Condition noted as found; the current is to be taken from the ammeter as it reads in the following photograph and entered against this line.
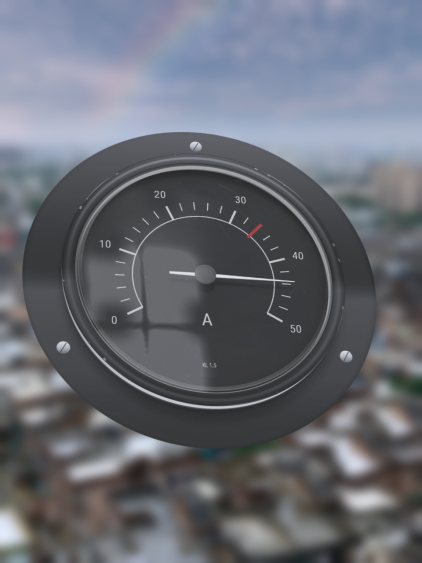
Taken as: 44 A
